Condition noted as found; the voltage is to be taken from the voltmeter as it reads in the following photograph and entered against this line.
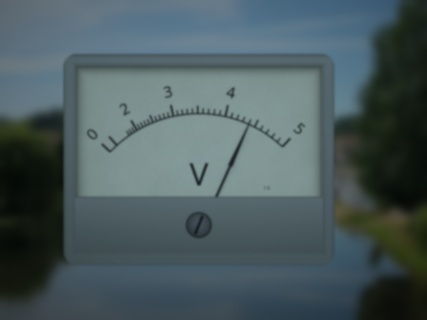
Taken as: 4.4 V
